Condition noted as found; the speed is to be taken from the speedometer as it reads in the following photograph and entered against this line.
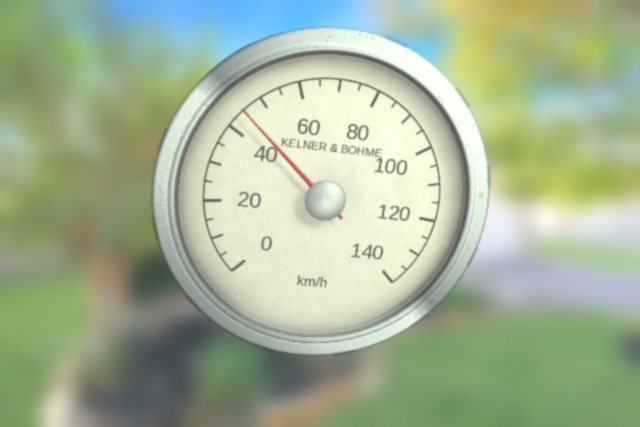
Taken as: 45 km/h
